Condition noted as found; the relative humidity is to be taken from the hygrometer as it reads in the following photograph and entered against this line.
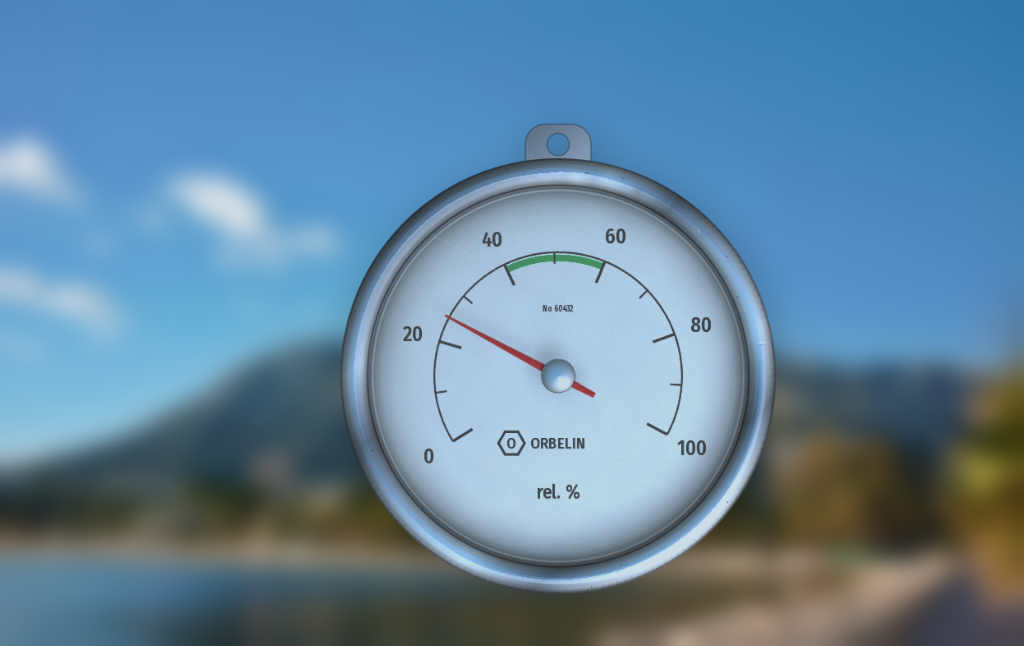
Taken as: 25 %
